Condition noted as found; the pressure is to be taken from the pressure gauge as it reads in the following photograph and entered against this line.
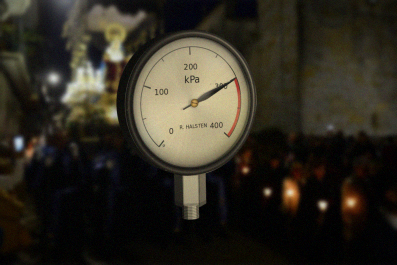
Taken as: 300 kPa
